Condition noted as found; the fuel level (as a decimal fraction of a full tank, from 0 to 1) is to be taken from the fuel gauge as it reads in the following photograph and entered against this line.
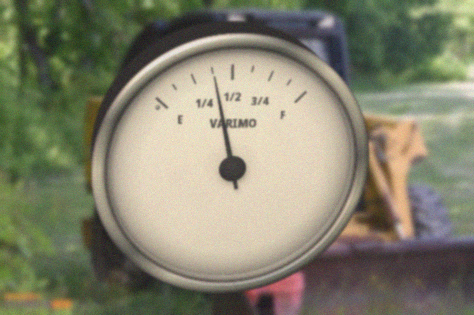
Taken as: 0.375
